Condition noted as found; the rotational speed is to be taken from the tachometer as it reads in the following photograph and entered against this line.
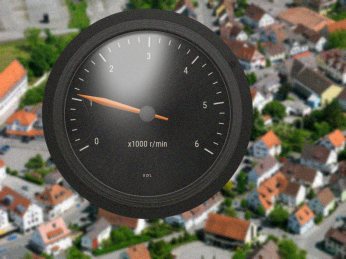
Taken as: 1100 rpm
